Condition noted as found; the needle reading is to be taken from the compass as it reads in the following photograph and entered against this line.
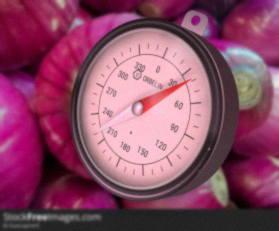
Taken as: 40 °
